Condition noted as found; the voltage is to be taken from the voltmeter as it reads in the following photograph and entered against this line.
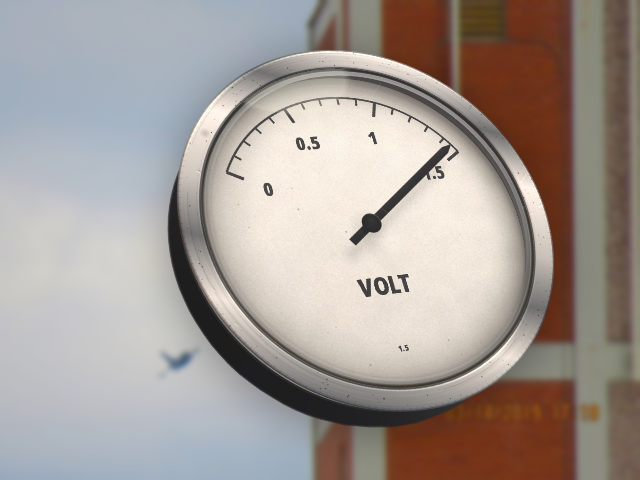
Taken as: 1.45 V
